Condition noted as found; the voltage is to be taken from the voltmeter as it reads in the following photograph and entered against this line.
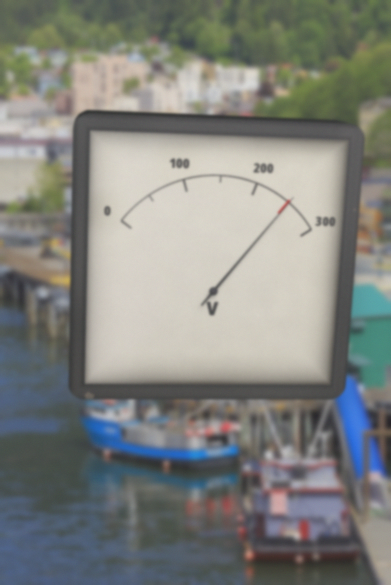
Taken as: 250 V
